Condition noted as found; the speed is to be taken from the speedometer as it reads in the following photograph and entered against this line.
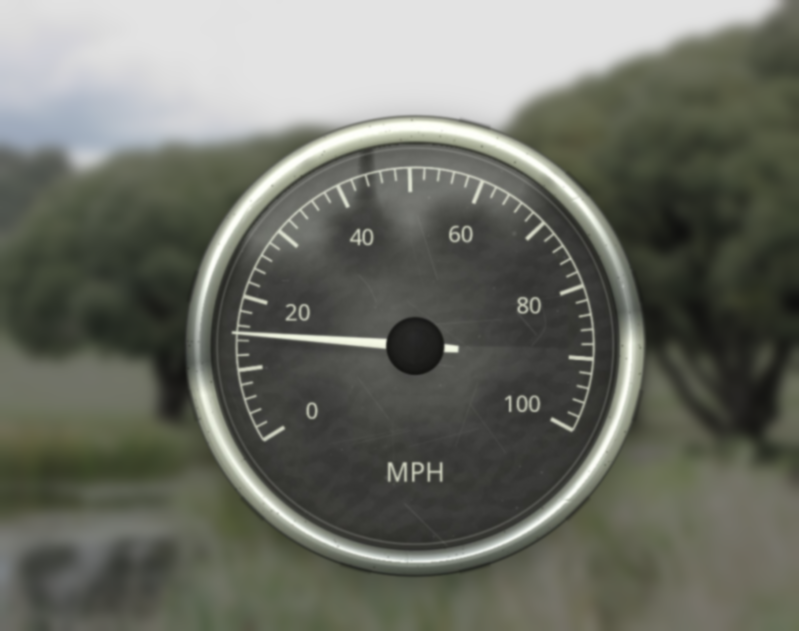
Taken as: 15 mph
